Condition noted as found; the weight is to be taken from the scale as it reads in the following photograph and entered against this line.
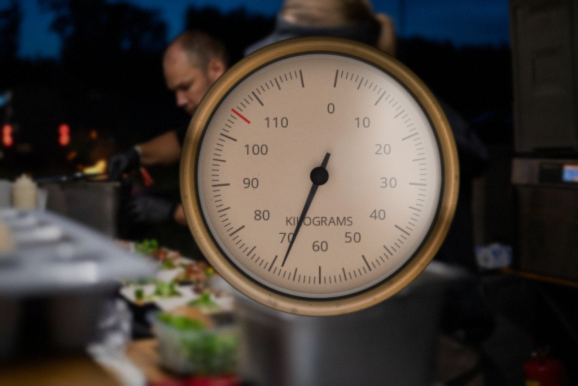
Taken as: 68 kg
